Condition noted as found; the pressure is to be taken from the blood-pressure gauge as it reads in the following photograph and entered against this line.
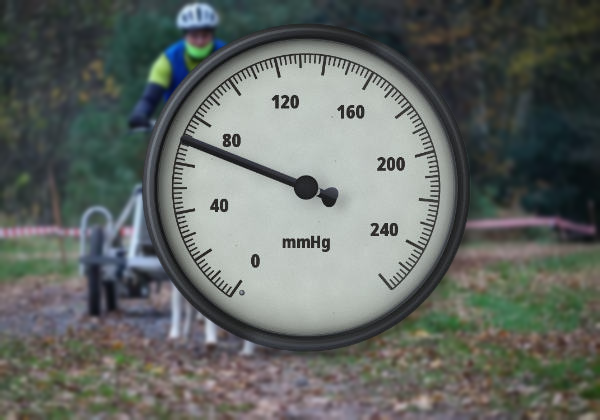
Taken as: 70 mmHg
